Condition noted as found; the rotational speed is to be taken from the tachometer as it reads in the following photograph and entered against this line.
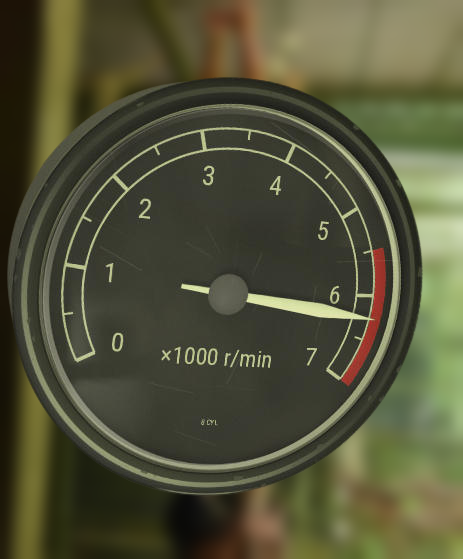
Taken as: 6250 rpm
